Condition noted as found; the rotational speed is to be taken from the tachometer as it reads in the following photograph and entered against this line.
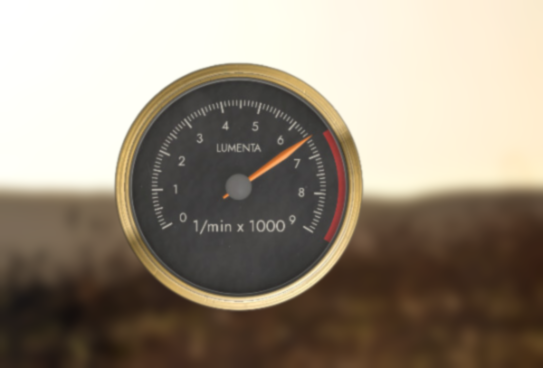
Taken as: 6500 rpm
